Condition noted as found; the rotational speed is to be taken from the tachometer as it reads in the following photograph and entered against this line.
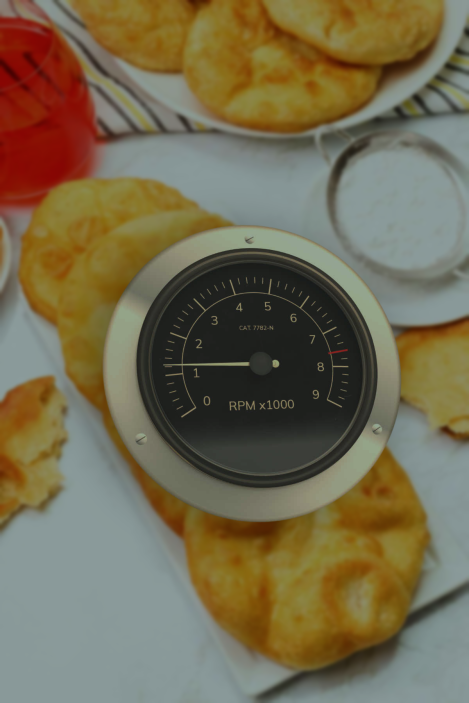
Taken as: 1200 rpm
